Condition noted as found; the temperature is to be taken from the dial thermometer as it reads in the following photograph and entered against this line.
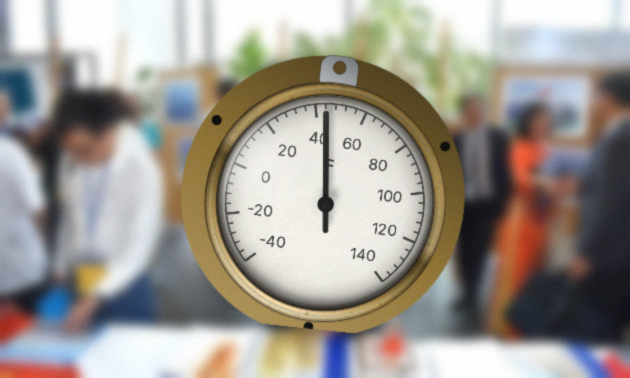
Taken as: 44 °F
